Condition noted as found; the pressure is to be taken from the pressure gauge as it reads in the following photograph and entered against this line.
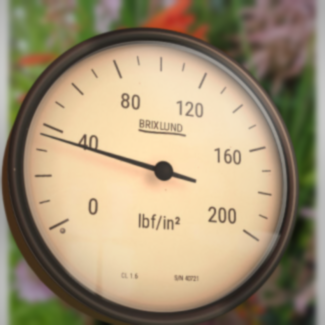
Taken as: 35 psi
